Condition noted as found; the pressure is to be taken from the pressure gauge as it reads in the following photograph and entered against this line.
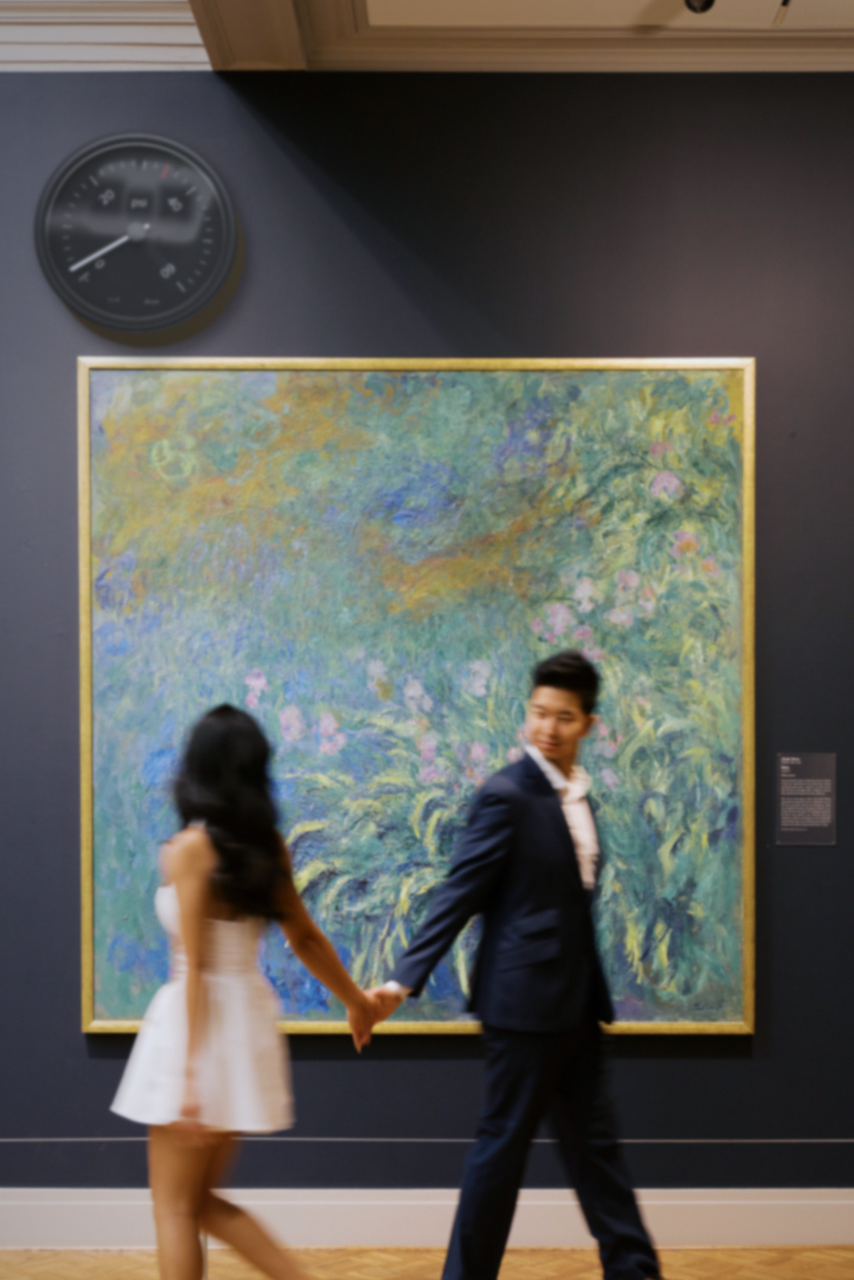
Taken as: 2 psi
